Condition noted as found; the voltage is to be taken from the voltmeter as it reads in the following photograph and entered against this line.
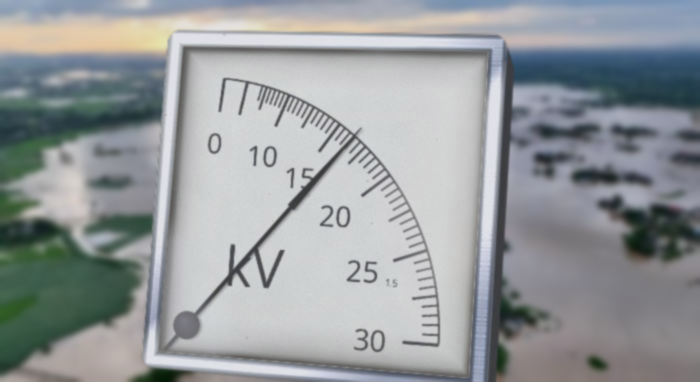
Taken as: 16.5 kV
